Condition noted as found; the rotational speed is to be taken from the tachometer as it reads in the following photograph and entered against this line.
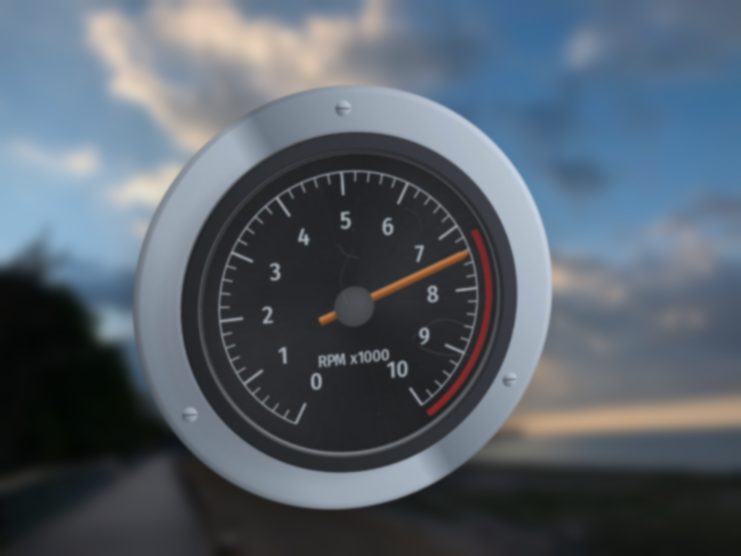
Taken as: 7400 rpm
